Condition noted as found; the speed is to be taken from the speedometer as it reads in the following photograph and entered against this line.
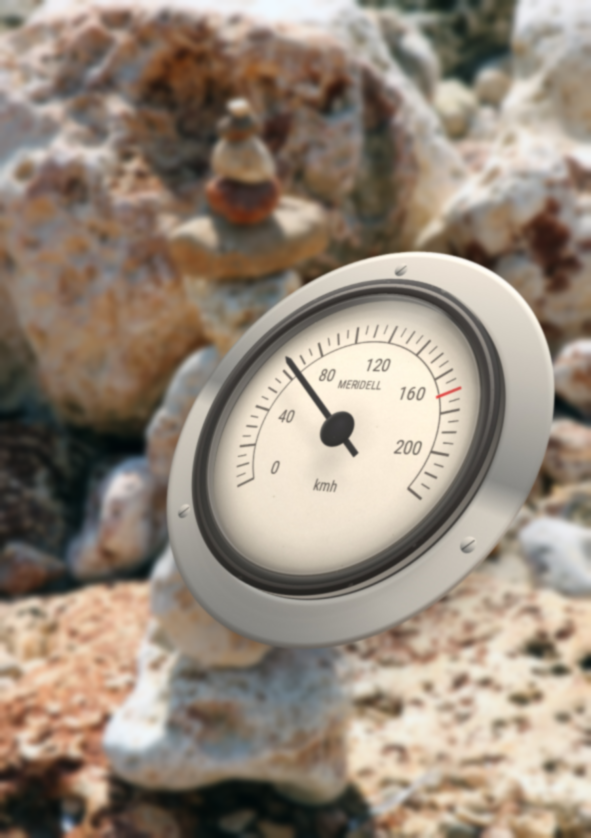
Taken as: 65 km/h
